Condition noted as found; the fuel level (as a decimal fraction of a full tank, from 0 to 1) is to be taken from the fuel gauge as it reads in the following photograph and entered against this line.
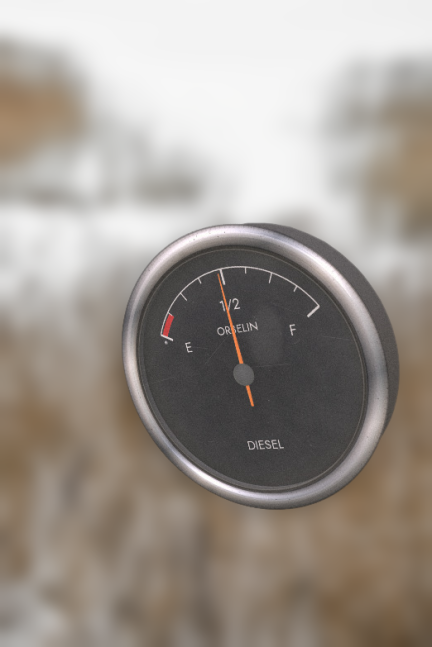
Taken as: 0.5
